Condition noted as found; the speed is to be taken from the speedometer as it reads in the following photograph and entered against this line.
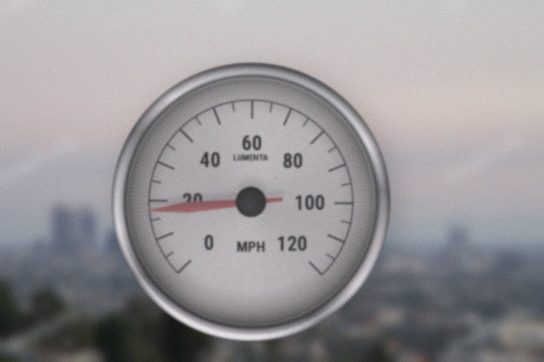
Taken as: 17.5 mph
